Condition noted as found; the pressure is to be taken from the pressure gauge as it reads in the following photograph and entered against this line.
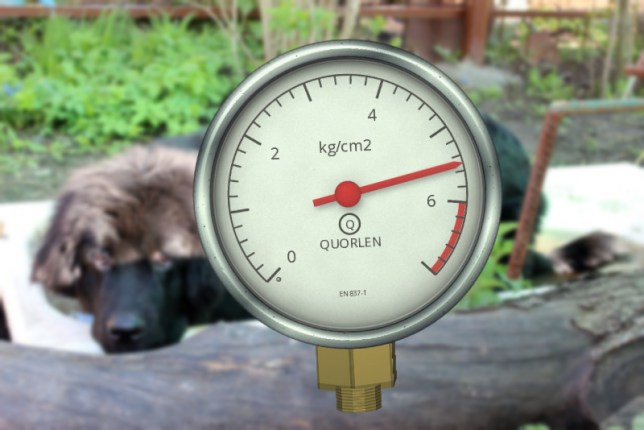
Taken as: 5.5 kg/cm²
